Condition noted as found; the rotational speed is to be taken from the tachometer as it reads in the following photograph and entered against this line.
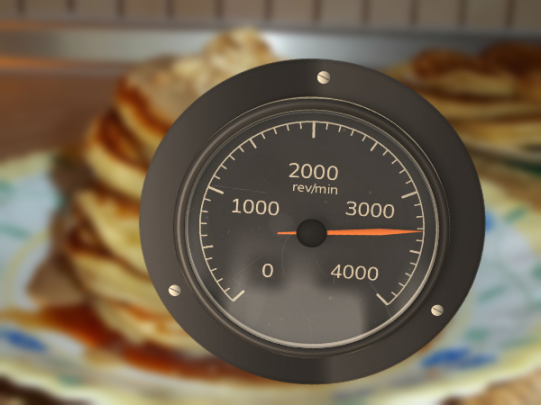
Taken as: 3300 rpm
